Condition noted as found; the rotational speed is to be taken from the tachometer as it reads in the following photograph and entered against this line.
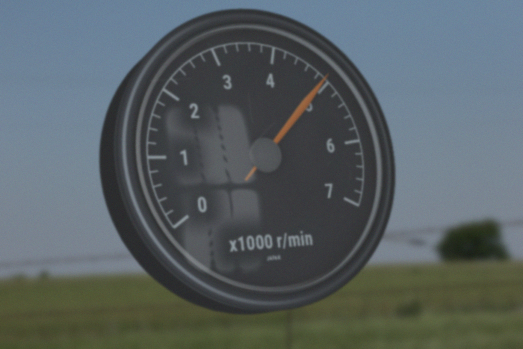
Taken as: 4900 rpm
